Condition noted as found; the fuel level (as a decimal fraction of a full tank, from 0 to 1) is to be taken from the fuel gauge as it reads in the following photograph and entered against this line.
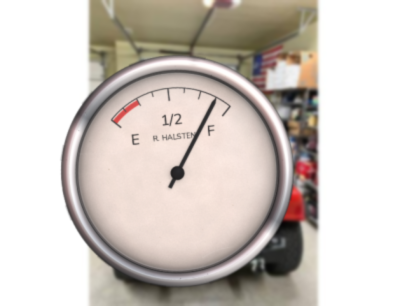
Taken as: 0.875
